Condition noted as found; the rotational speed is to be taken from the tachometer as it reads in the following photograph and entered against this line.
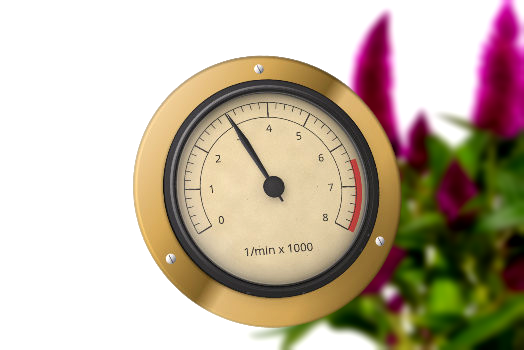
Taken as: 3000 rpm
